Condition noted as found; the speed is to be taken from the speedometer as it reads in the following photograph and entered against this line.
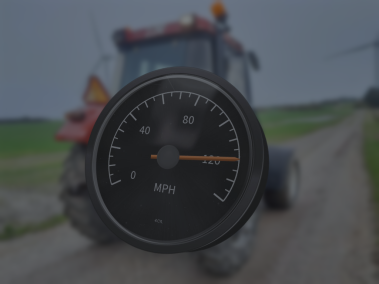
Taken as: 120 mph
